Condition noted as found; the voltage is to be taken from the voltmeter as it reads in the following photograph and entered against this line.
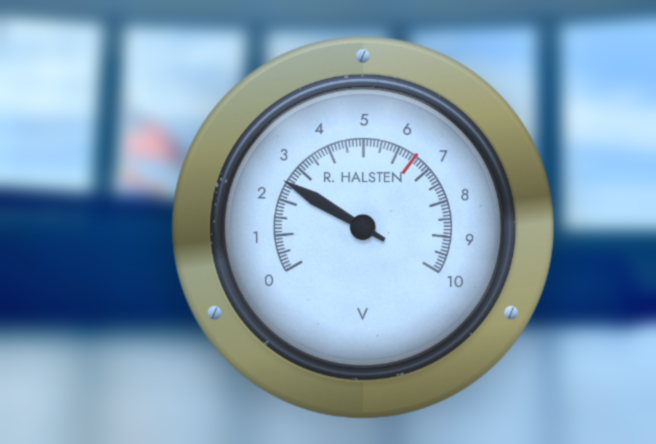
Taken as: 2.5 V
